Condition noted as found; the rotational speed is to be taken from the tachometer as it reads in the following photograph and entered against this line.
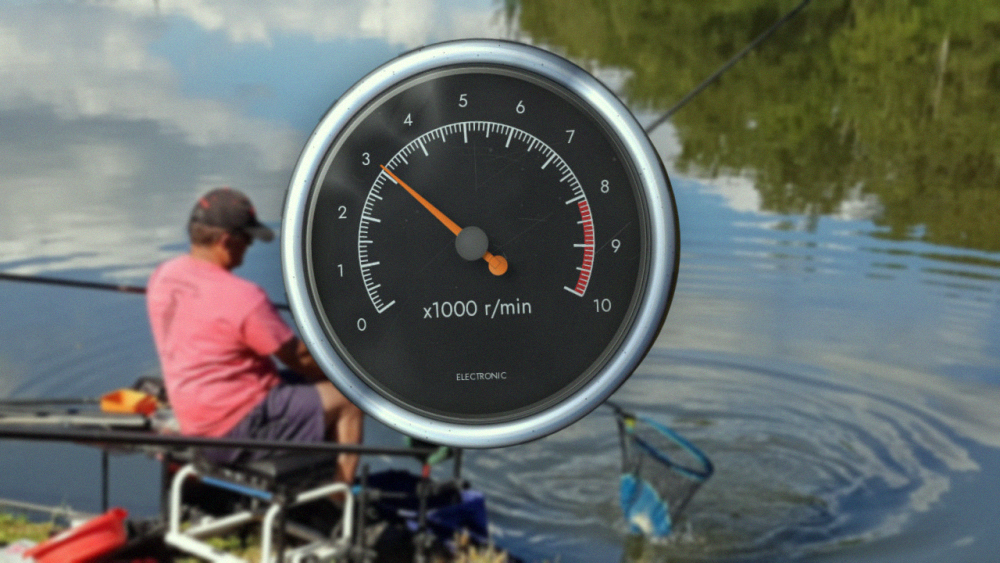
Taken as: 3100 rpm
